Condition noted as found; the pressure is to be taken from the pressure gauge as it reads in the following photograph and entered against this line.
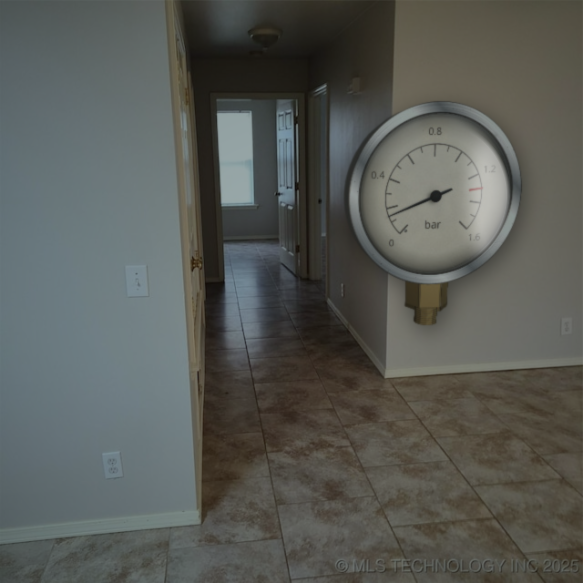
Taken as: 0.15 bar
